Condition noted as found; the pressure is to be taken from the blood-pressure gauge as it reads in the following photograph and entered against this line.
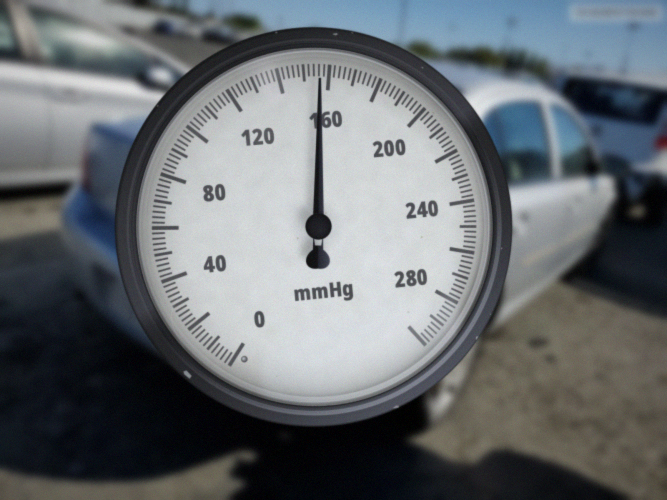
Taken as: 156 mmHg
